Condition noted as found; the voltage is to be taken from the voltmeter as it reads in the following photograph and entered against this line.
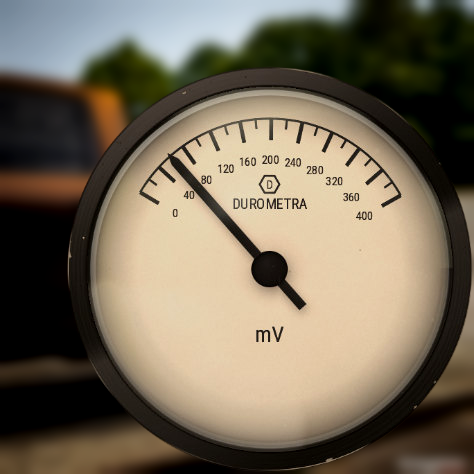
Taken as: 60 mV
